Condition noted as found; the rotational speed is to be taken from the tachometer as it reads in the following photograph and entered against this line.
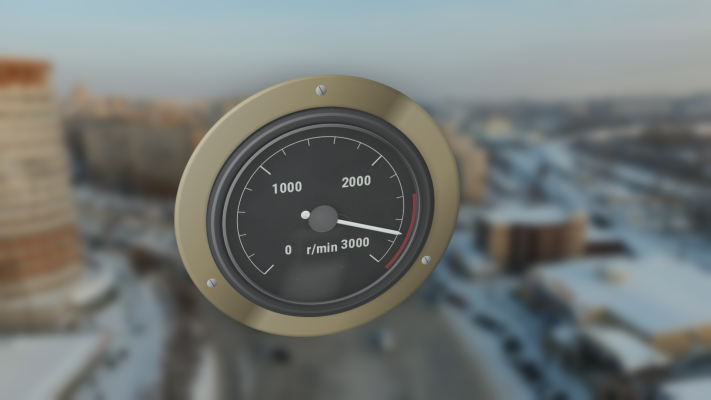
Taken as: 2700 rpm
